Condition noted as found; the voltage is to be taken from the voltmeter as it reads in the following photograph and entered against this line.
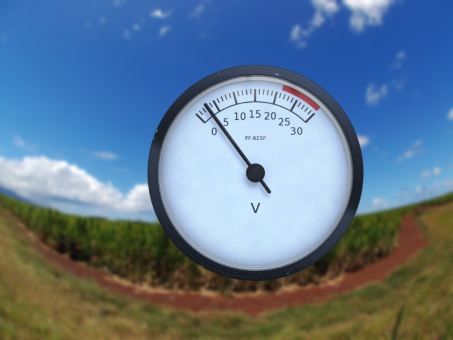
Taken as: 3 V
